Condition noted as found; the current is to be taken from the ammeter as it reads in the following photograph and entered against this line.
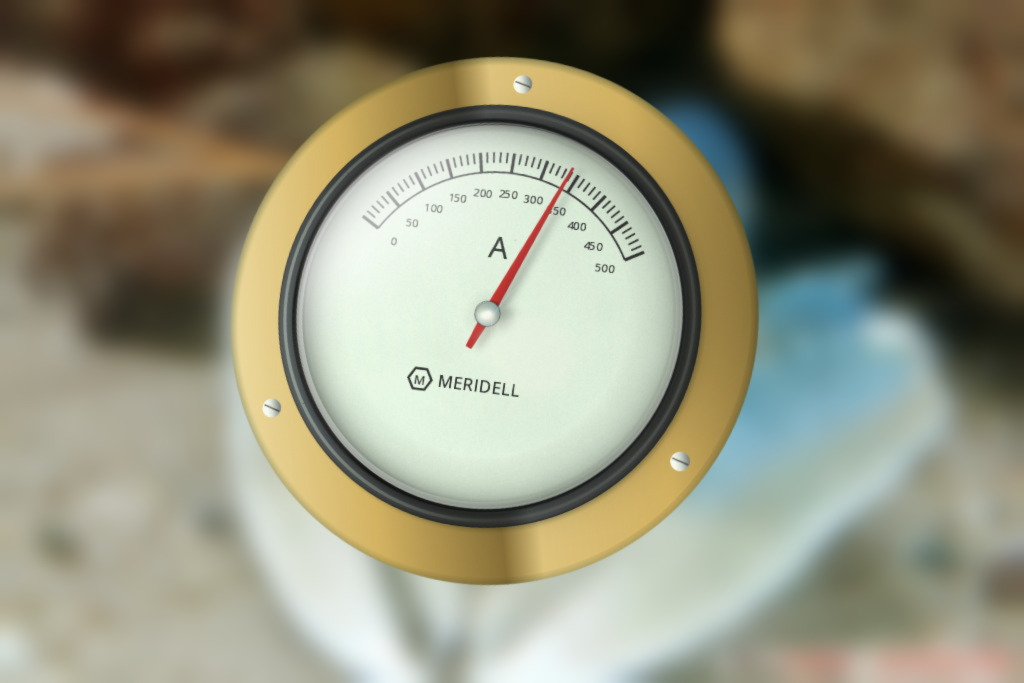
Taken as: 340 A
